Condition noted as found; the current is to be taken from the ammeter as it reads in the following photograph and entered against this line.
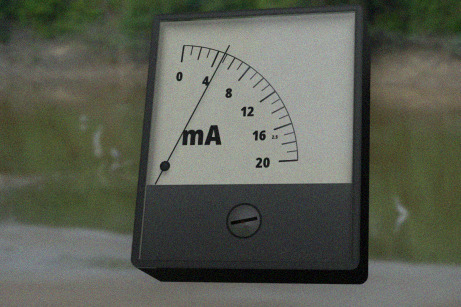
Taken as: 5 mA
